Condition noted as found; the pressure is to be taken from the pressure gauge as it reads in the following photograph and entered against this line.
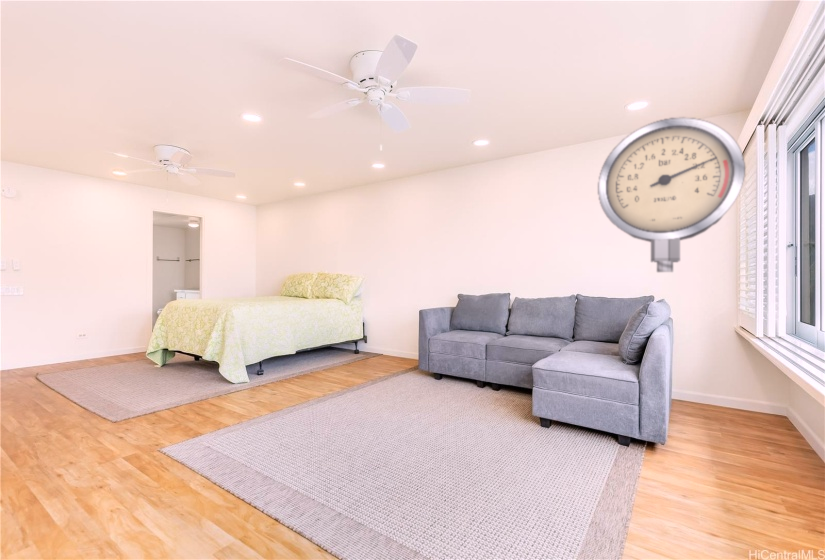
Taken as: 3.2 bar
